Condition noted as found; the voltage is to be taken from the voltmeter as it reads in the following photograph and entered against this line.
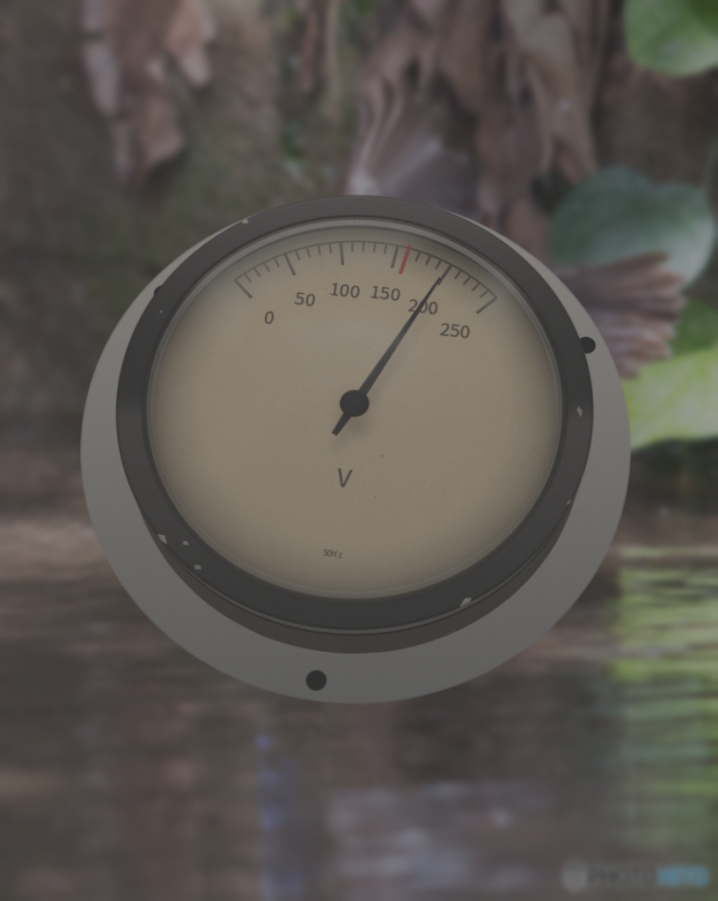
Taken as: 200 V
